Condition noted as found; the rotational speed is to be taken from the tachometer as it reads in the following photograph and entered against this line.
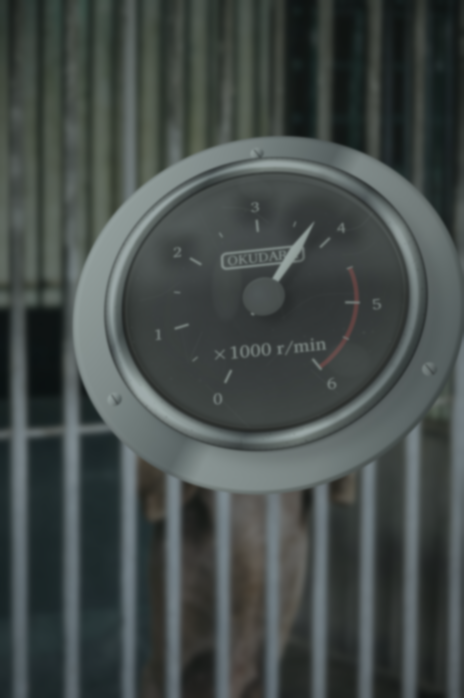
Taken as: 3750 rpm
